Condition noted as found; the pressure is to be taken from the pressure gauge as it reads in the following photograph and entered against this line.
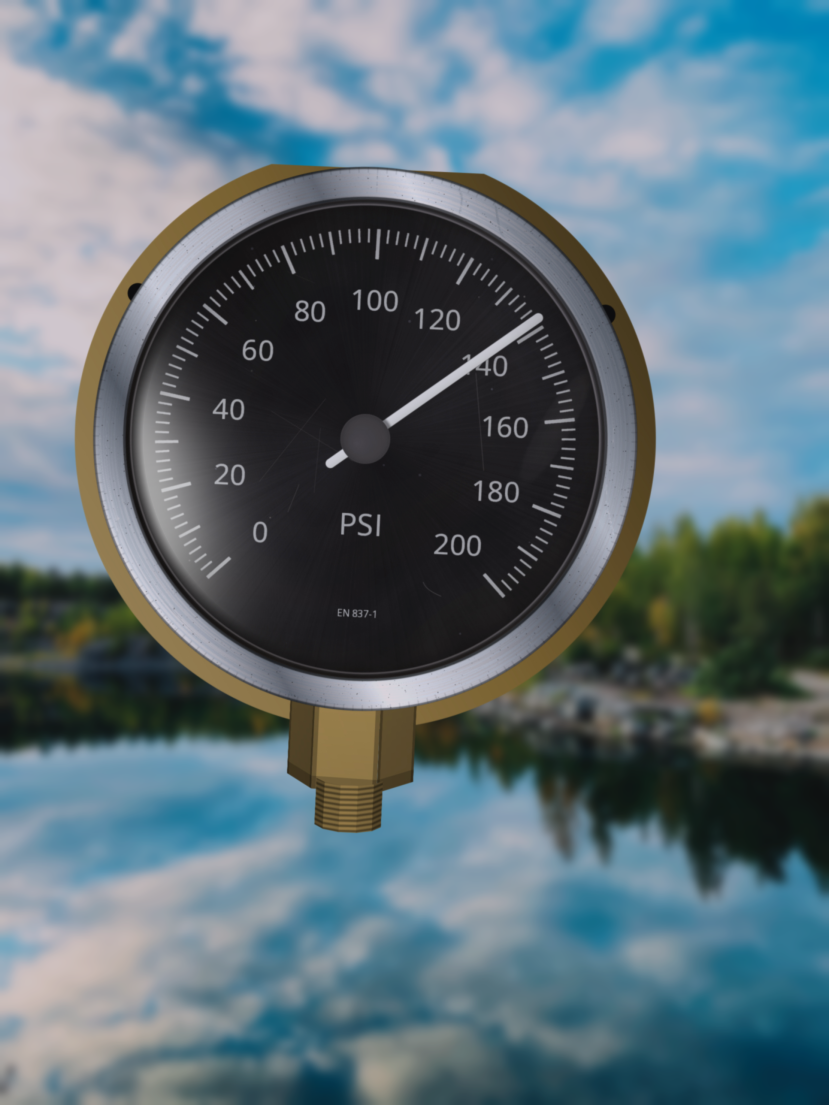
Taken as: 138 psi
